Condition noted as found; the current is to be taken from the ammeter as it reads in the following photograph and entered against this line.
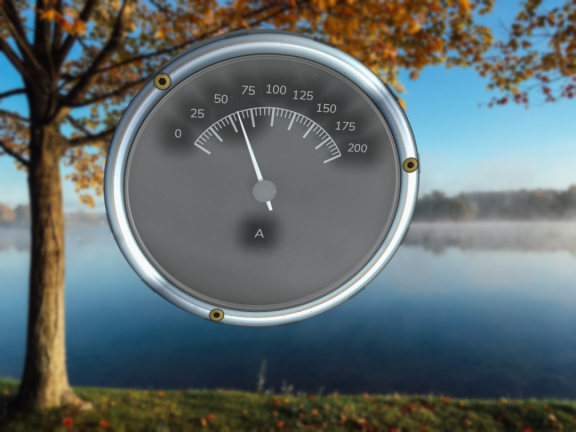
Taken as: 60 A
